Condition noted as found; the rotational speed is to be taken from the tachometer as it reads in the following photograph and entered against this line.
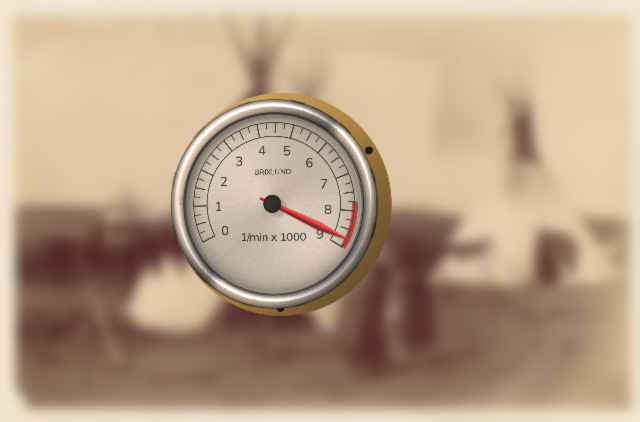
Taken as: 8750 rpm
